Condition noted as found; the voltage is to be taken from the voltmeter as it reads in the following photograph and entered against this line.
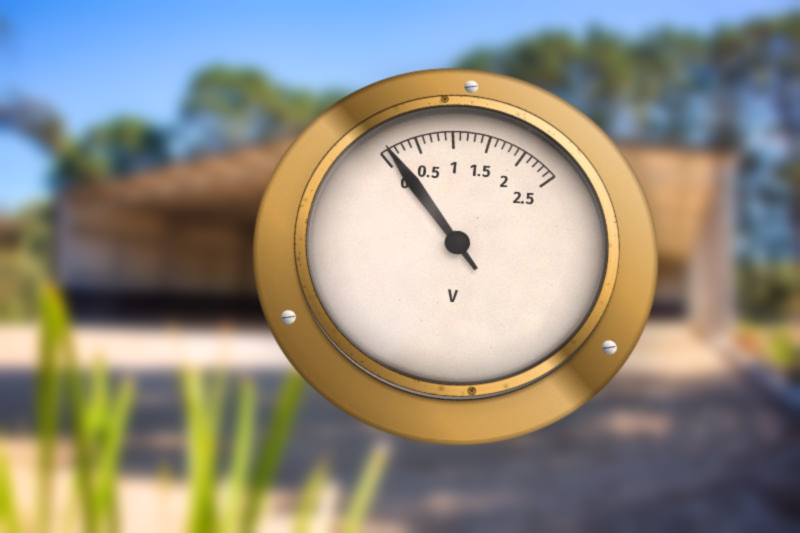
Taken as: 0.1 V
